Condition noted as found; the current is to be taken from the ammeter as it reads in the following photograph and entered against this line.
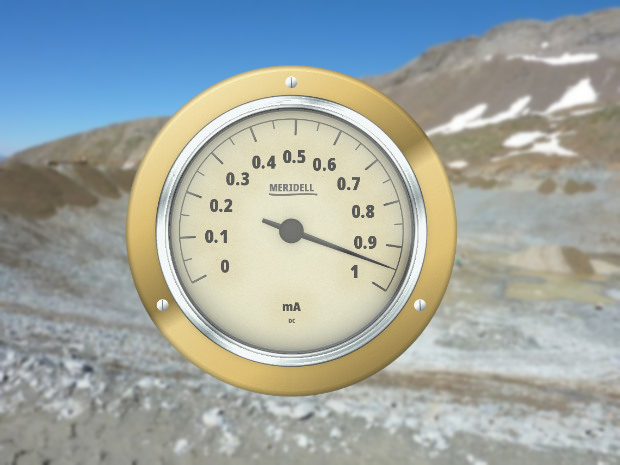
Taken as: 0.95 mA
